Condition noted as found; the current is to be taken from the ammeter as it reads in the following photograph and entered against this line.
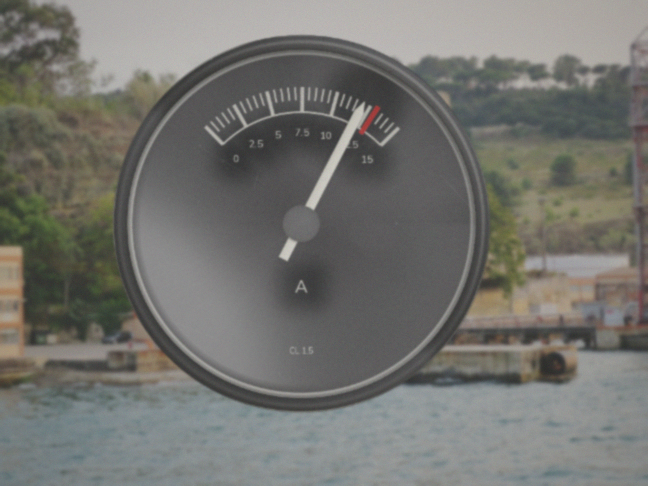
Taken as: 12 A
